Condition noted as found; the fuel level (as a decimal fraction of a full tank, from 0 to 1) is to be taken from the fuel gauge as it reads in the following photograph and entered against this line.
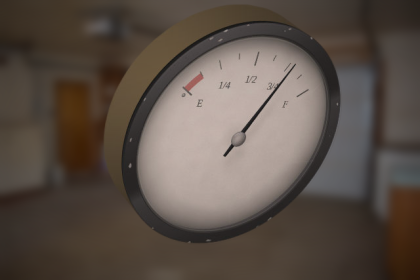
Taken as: 0.75
